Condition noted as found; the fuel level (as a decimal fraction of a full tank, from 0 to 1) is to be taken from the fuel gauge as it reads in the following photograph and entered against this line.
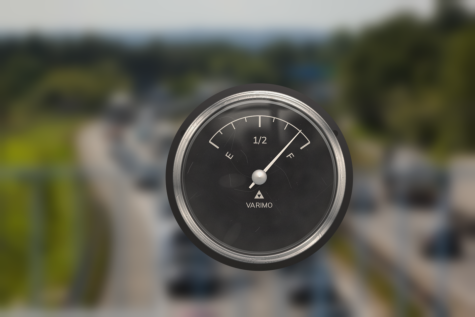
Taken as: 0.875
